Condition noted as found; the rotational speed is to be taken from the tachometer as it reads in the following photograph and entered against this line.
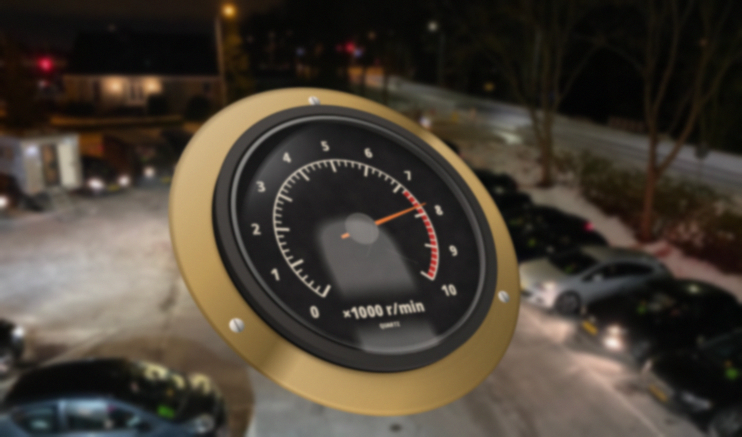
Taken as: 7800 rpm
